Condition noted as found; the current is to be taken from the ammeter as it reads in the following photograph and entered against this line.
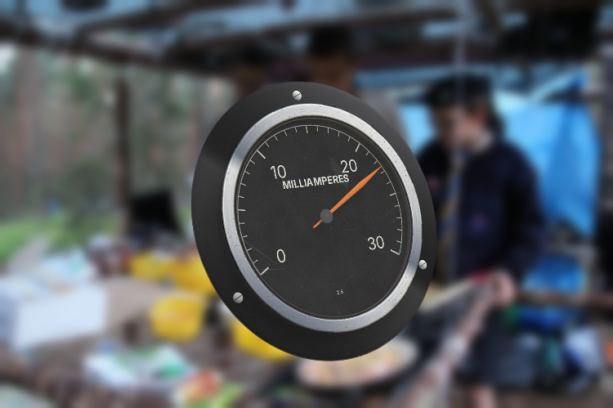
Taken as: 22.5 mA
